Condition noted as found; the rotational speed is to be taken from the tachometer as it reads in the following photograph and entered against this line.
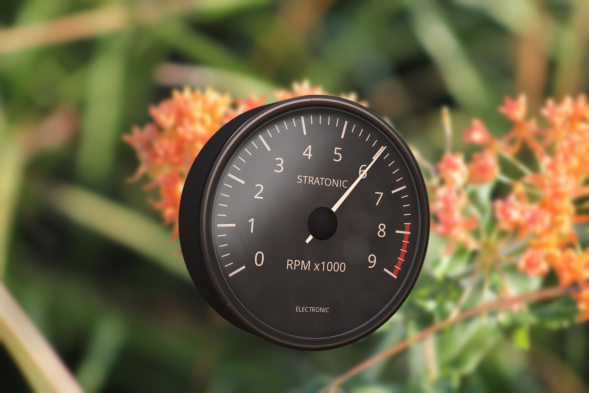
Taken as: 6000 rpm
